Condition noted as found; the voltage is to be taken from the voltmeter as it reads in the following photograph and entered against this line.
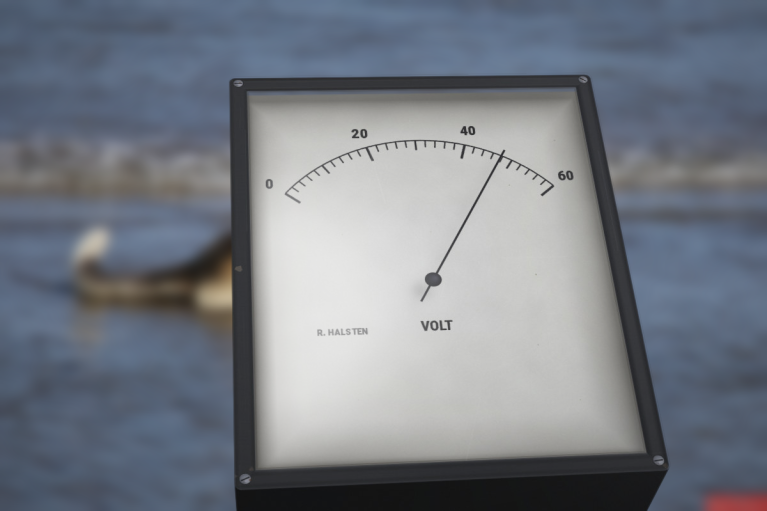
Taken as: 48 V
